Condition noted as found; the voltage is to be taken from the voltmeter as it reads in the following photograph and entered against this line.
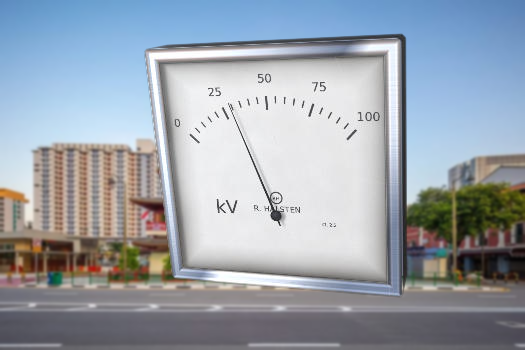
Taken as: 30 kV
